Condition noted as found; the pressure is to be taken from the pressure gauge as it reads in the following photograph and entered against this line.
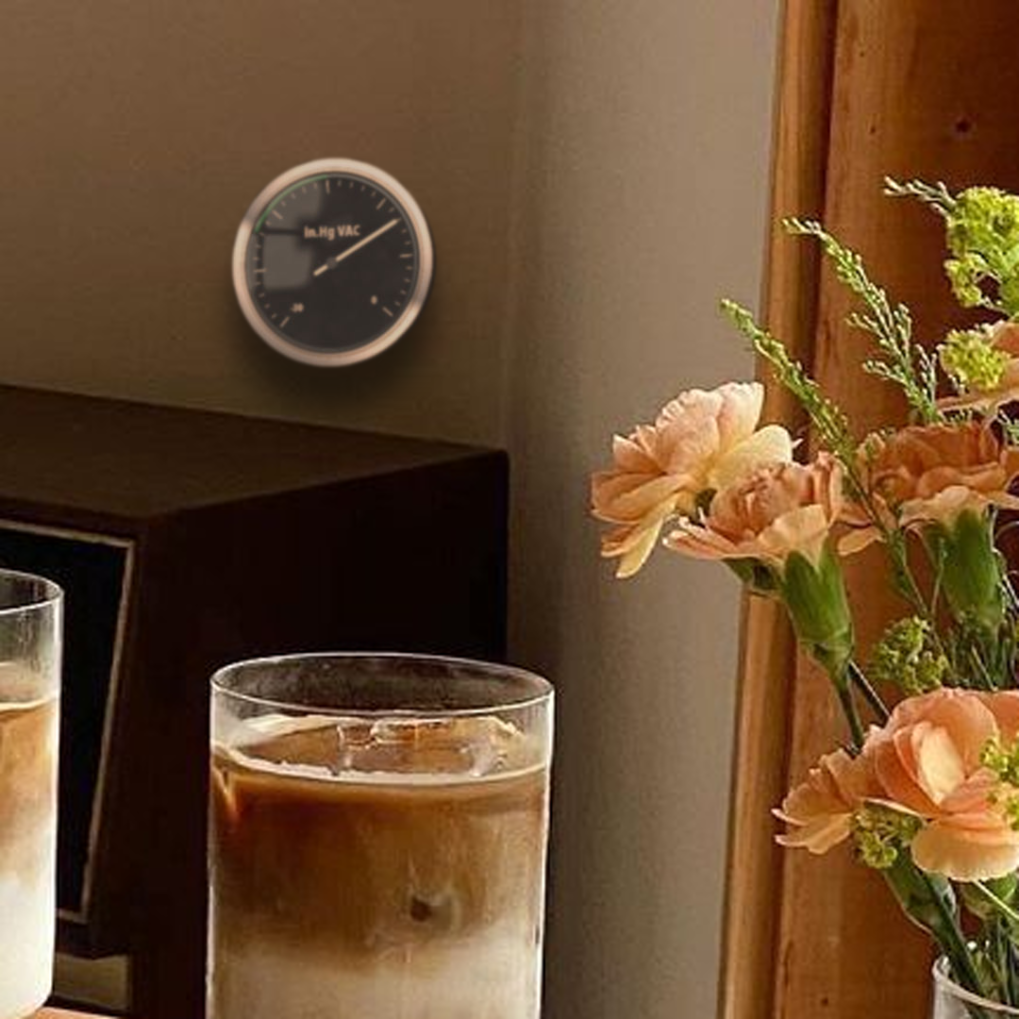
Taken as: -8 inHg
